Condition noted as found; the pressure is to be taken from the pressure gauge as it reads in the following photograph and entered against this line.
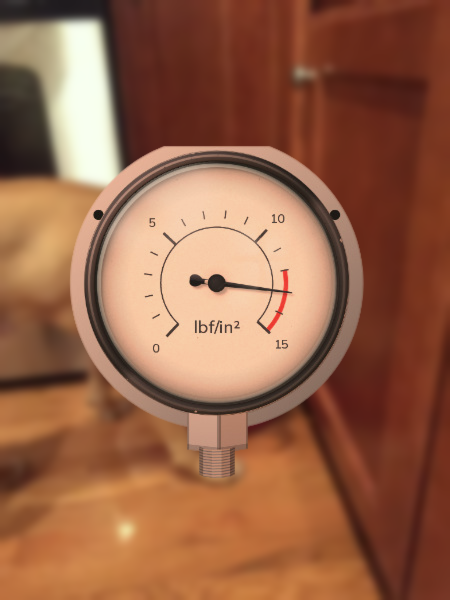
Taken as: 13 psi
